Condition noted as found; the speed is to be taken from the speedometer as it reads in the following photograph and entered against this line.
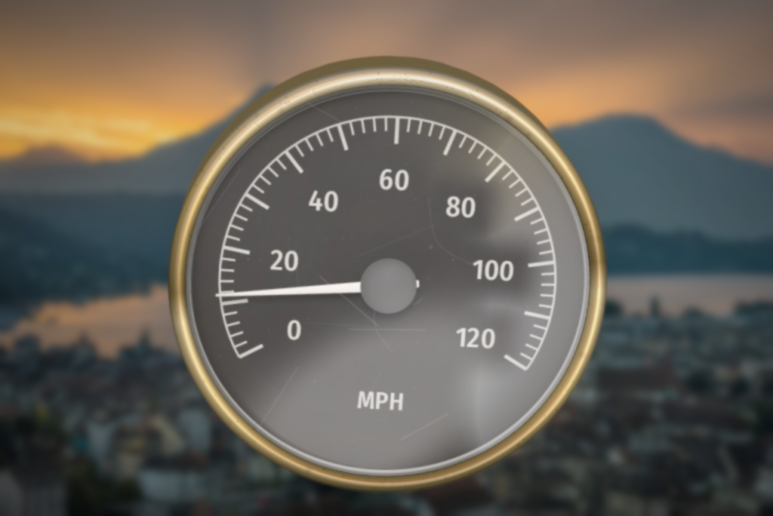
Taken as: 12 mph
